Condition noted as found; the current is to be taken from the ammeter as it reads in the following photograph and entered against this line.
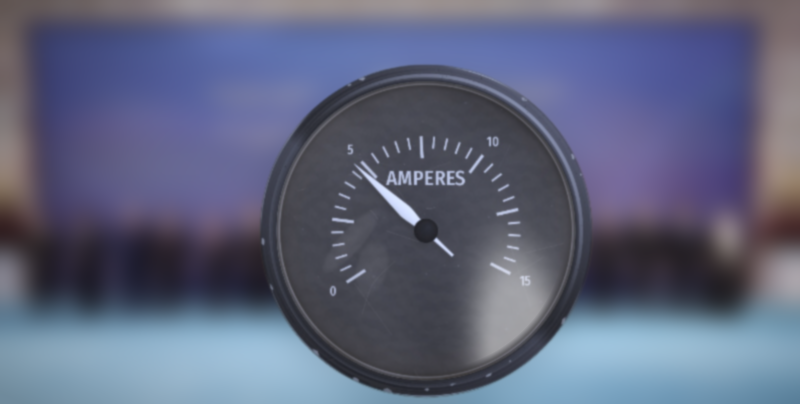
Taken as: 4.75 A
